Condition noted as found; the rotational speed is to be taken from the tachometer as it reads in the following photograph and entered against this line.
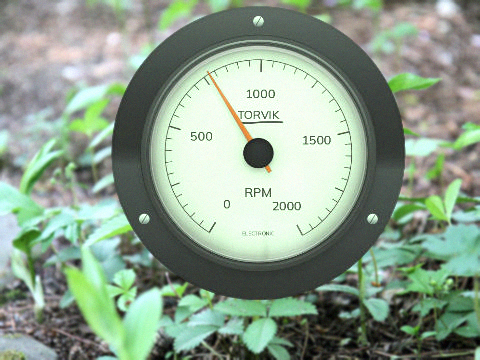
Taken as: 775 rpm
